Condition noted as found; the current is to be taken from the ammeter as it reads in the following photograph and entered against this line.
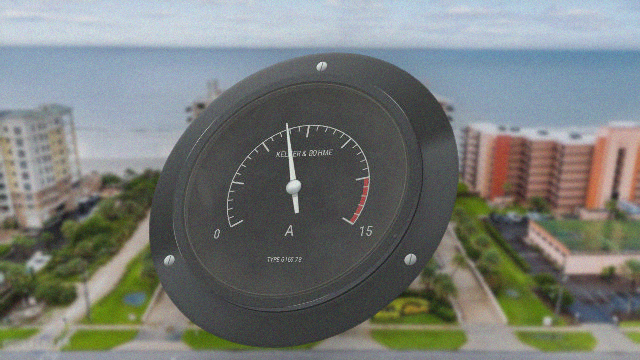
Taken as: 6.5 A
